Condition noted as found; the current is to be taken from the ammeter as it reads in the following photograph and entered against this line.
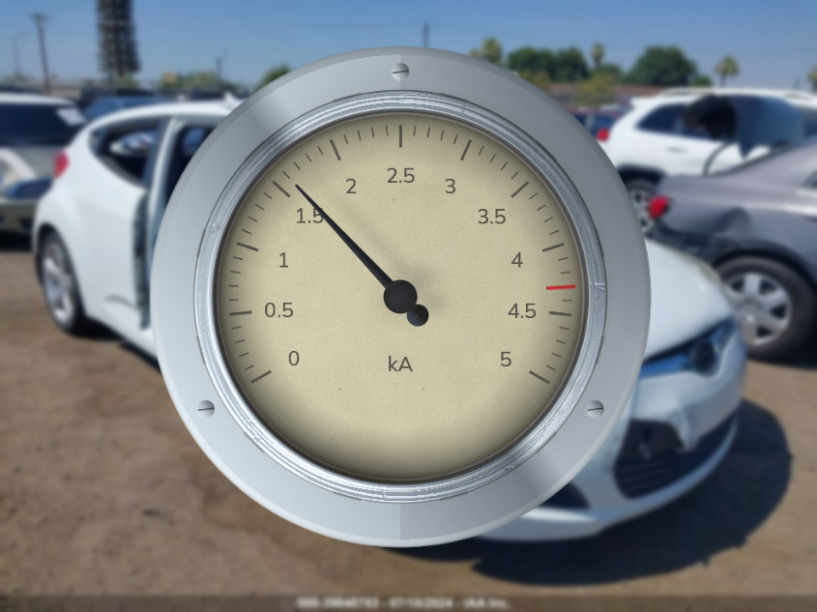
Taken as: 1.6 kA
